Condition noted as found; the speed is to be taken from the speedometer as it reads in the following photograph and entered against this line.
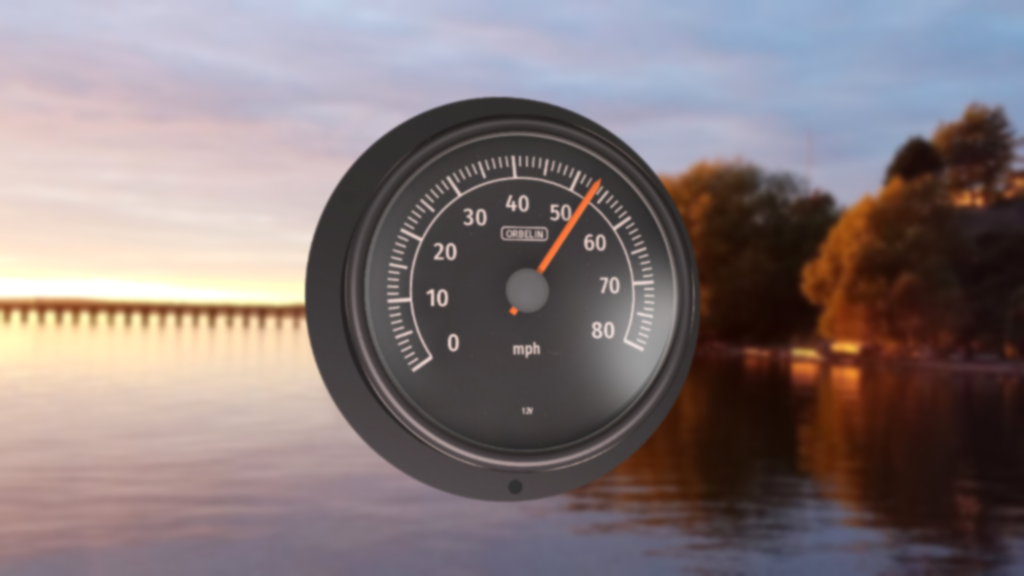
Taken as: 53 mph
